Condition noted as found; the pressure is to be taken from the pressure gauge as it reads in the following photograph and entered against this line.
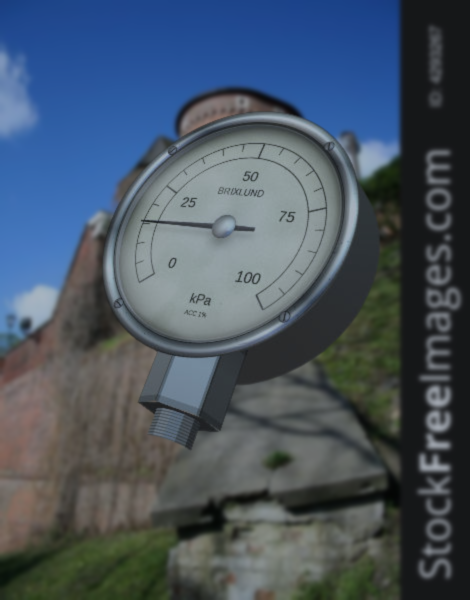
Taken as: 15 kPa
